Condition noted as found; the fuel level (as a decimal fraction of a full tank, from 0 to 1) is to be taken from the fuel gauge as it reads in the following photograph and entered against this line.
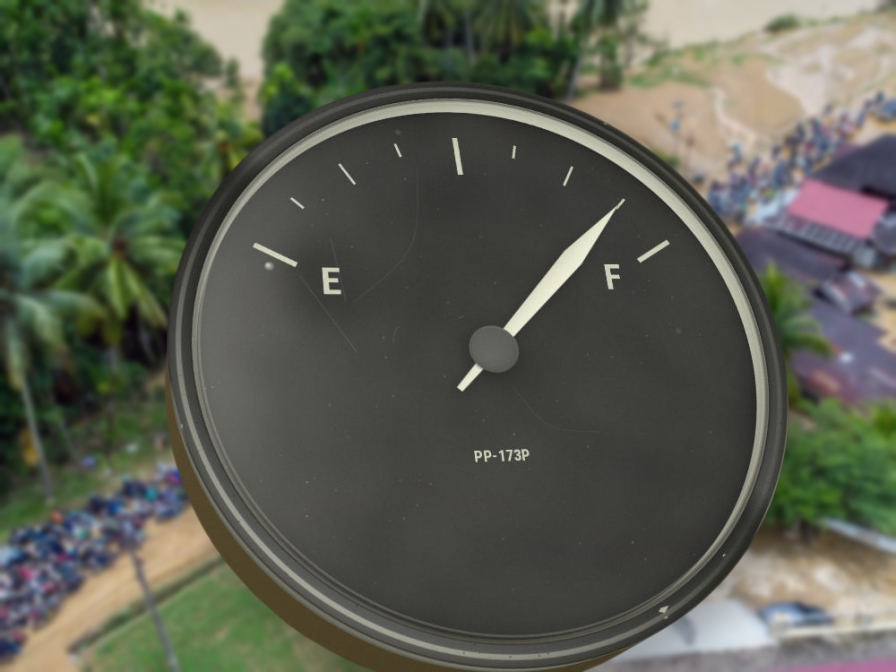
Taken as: 0.875
